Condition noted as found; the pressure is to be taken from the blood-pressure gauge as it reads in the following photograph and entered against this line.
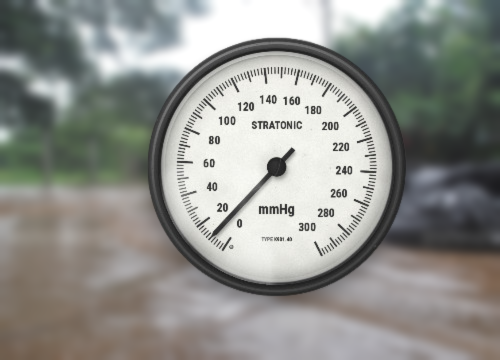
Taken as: 10 mmHg
